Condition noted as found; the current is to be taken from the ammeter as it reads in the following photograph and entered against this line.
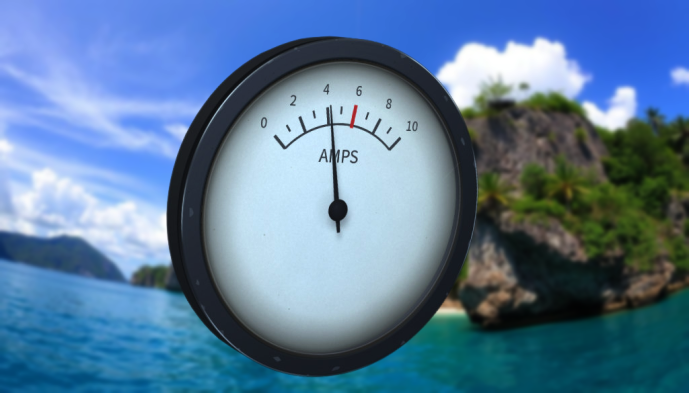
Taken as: 4 A
